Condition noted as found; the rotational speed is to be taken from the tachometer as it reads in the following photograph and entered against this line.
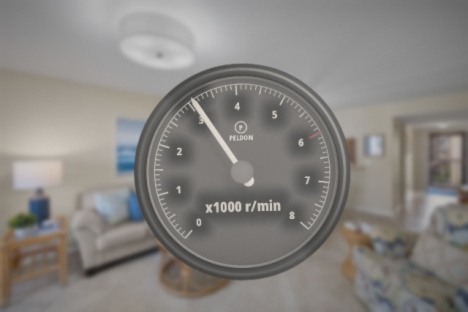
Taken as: 3100 rpm
